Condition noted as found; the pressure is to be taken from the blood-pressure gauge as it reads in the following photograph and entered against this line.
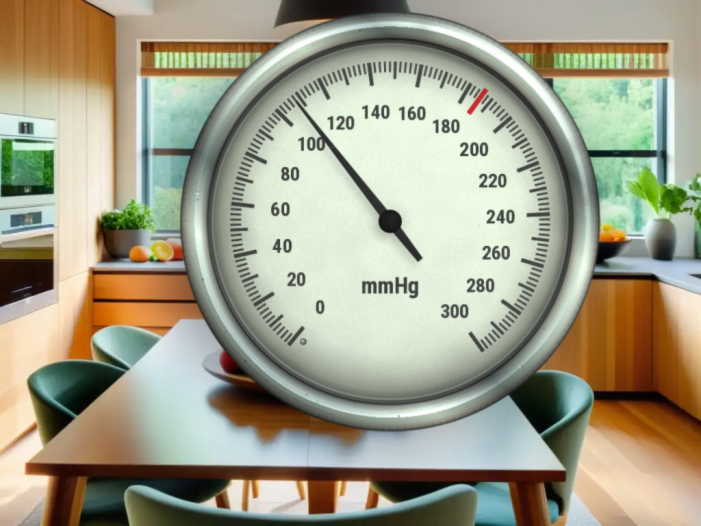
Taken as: 108 mmHg
